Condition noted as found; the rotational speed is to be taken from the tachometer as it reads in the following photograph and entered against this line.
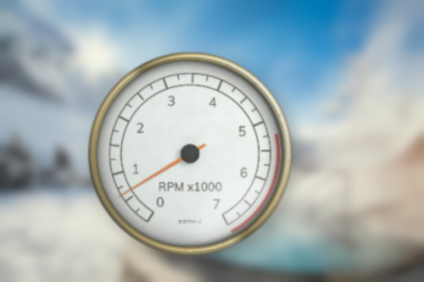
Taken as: 625 rpm
